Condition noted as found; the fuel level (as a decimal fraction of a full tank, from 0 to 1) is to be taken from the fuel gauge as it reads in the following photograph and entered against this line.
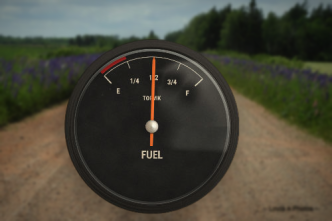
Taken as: 0.5
